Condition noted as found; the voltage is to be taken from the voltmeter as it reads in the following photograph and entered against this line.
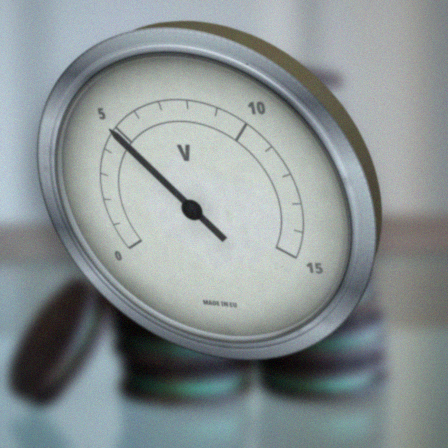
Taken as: 5 V
